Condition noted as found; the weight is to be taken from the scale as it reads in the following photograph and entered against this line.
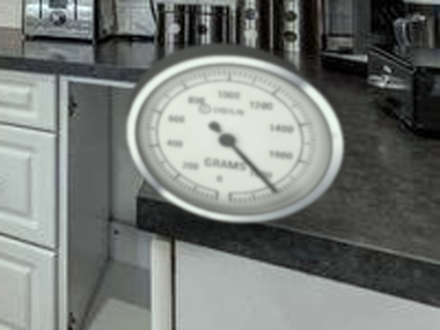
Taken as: 1800 g
